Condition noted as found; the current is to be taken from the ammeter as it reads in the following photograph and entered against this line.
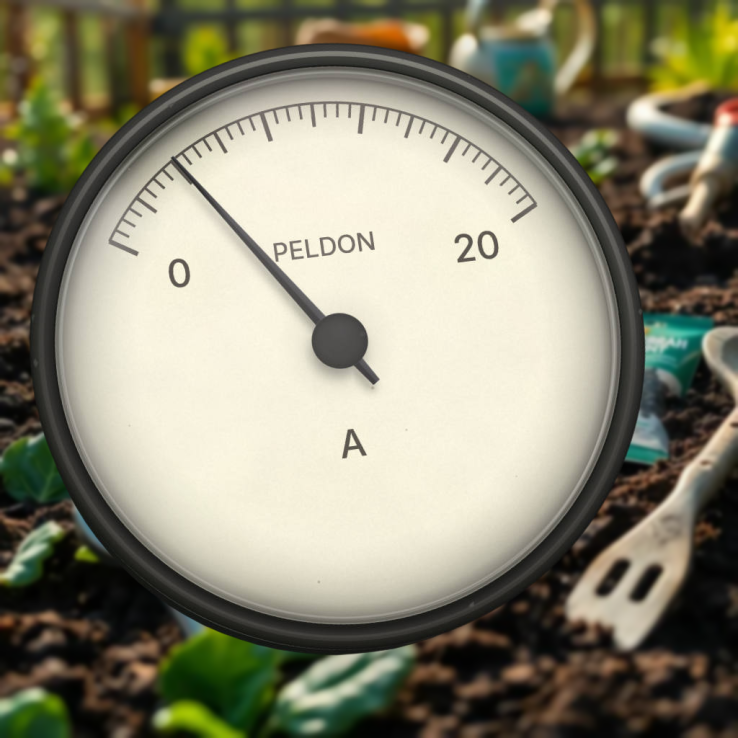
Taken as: 4 A
